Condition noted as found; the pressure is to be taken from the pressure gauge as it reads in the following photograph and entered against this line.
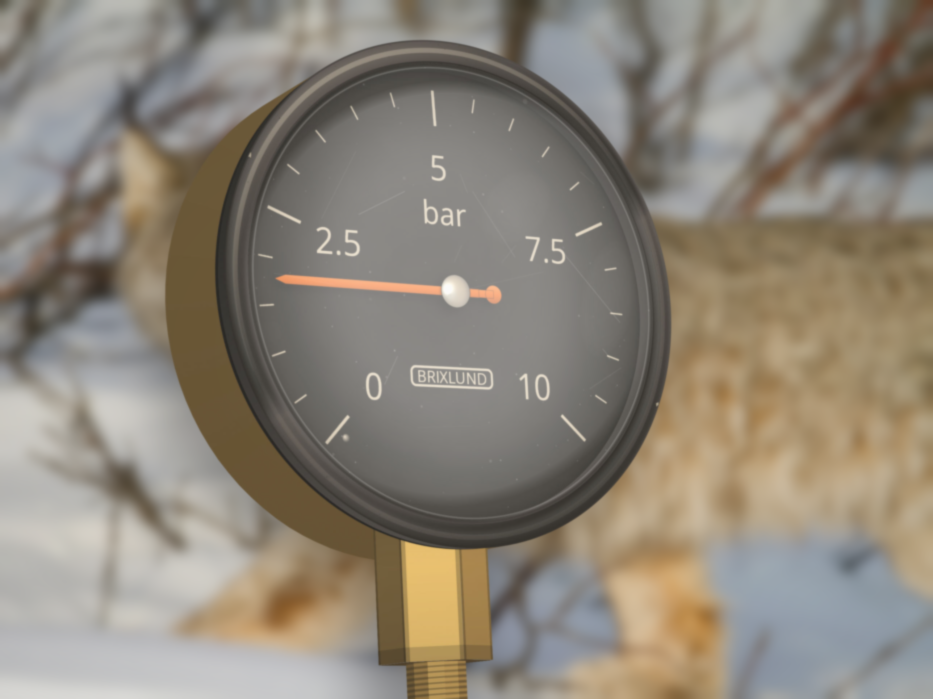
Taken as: 1.75 bar
